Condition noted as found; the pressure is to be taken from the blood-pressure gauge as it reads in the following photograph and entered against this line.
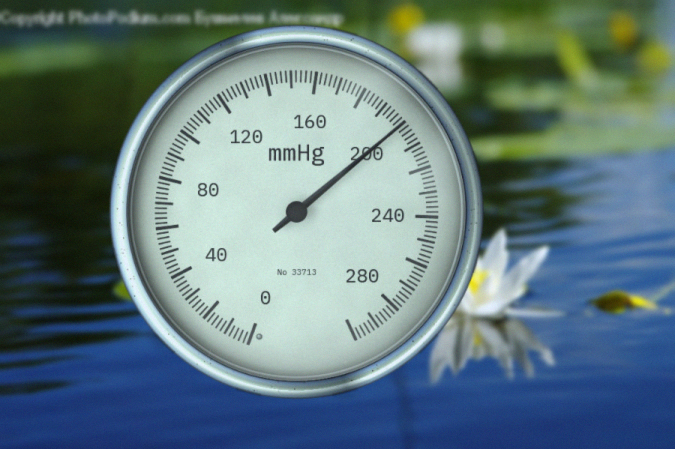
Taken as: 200 mmHg
